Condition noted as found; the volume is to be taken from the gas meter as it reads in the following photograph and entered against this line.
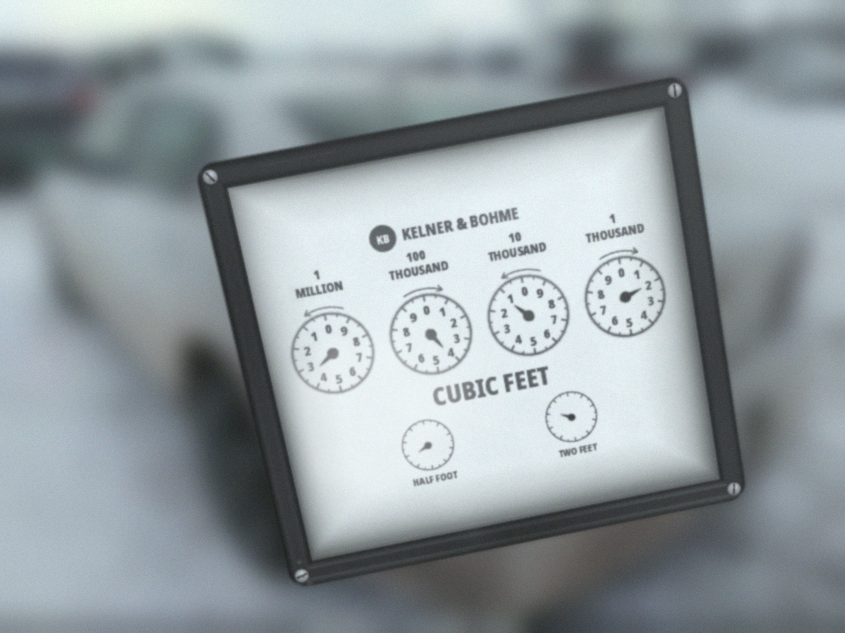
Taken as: 341200 ft³
